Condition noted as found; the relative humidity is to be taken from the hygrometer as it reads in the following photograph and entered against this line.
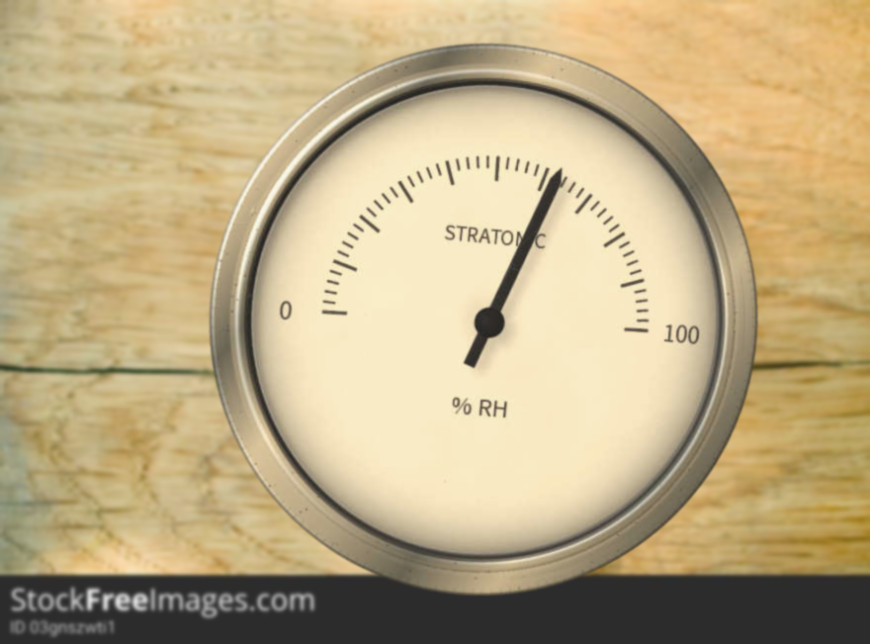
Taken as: 62 %
